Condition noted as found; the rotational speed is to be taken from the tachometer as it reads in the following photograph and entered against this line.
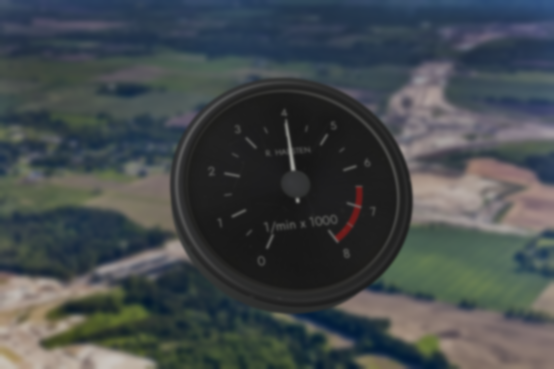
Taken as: 4000 rpm
